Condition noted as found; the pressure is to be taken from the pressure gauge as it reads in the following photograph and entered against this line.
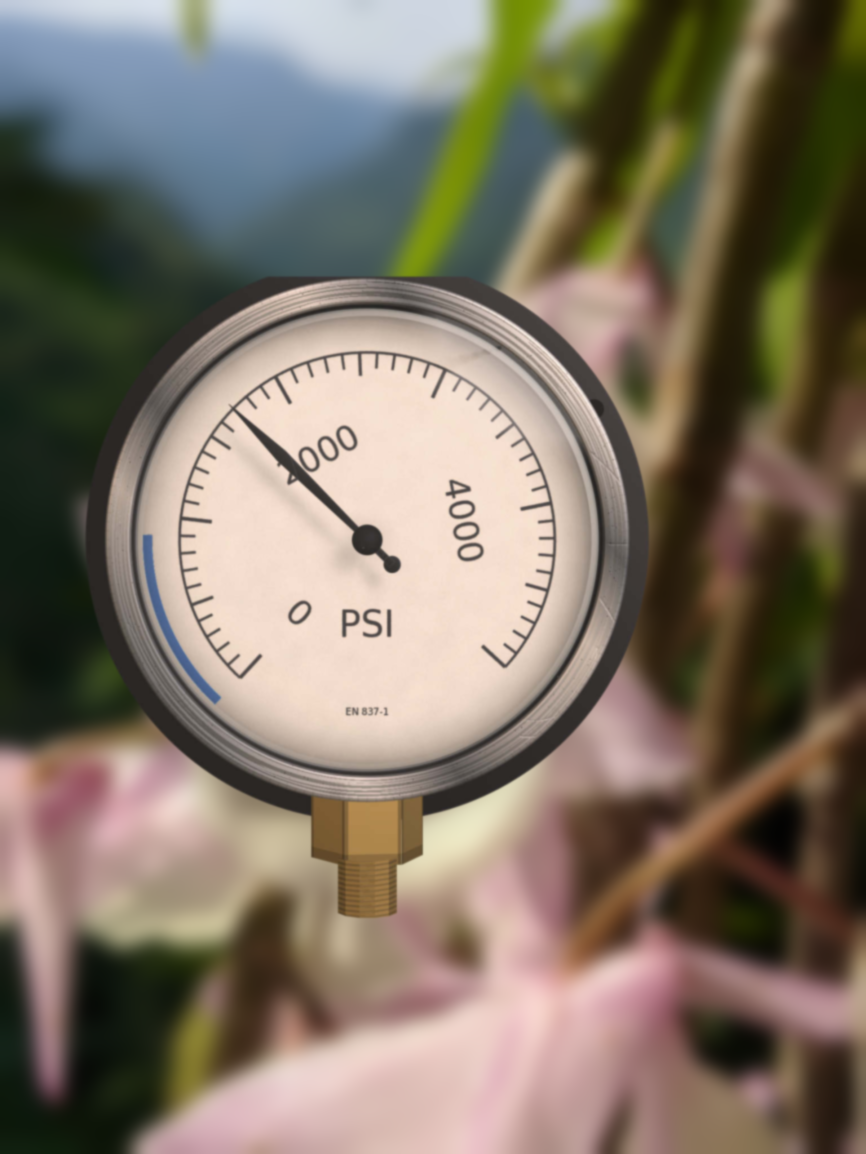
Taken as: 1700 psi
